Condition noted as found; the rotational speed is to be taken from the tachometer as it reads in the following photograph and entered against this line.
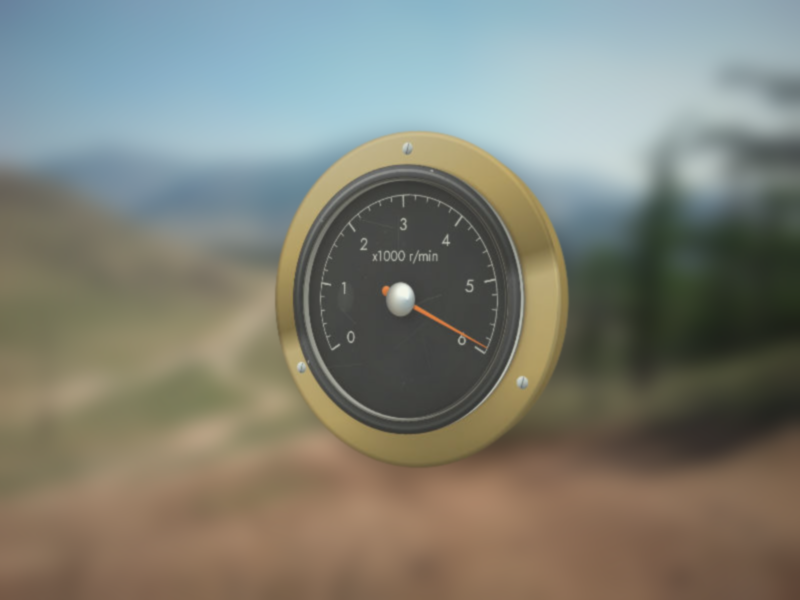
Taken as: 5900 rpm
